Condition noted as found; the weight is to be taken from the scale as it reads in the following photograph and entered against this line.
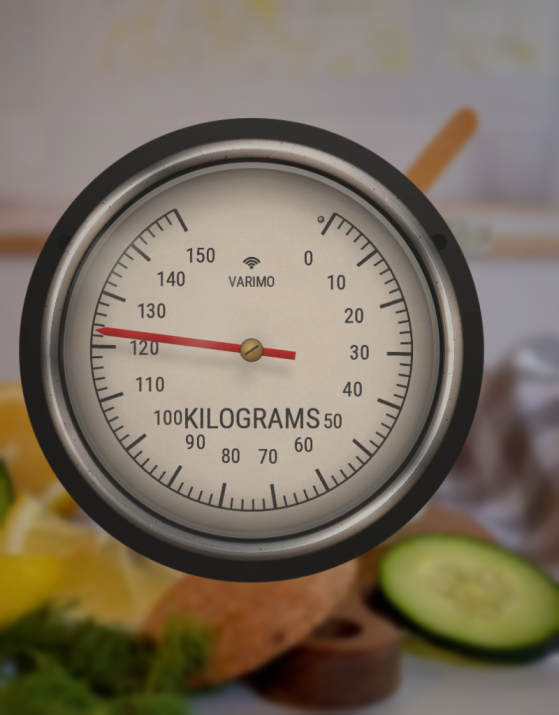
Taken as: 123 kg
